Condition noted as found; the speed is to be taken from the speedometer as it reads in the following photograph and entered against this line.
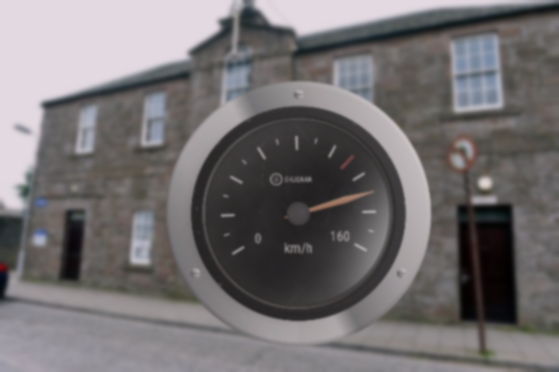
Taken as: 130 km/h
